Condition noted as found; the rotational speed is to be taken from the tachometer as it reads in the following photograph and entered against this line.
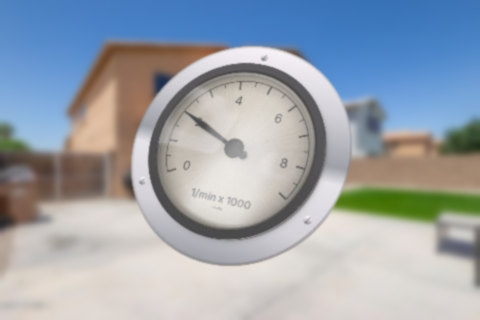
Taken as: 2000 rpm
